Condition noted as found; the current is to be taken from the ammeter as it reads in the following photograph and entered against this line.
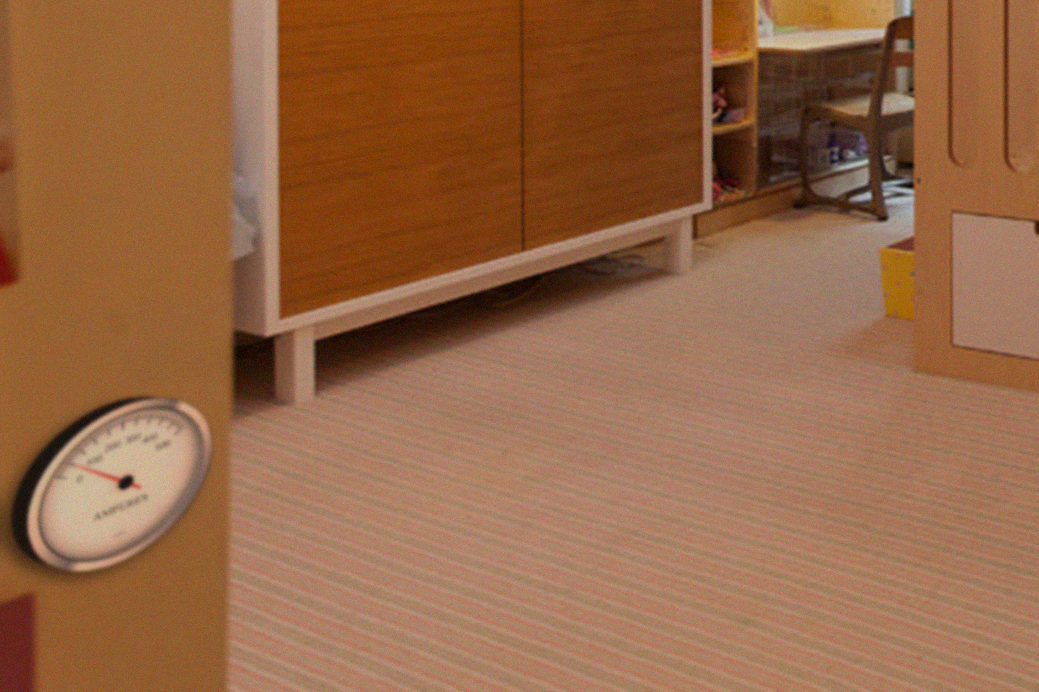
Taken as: 50 A
